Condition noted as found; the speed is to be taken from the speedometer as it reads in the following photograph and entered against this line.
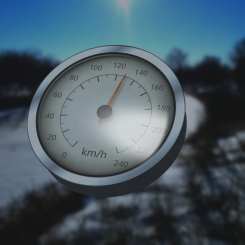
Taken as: 130 km/h
